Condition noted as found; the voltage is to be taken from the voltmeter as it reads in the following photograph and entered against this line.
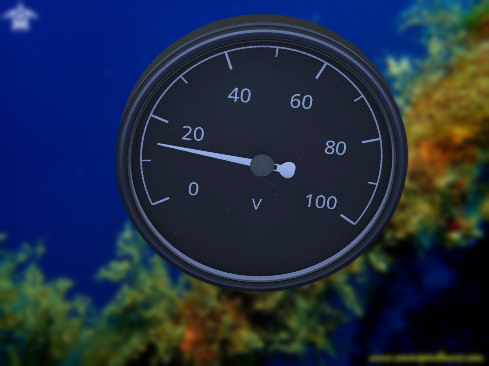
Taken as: 15 V
